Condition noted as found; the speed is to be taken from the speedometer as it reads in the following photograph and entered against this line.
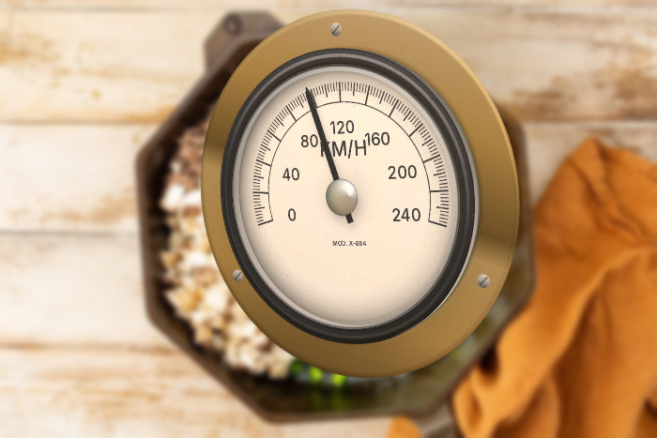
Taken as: 100 km/h
